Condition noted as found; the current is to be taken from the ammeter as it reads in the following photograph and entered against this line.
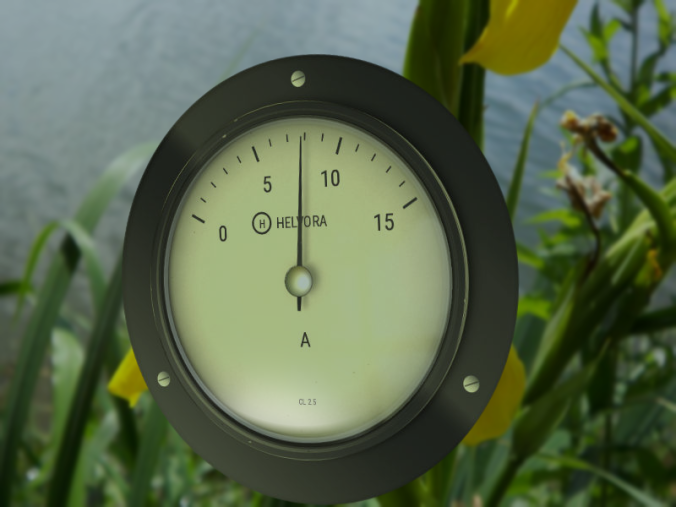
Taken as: 8 A
